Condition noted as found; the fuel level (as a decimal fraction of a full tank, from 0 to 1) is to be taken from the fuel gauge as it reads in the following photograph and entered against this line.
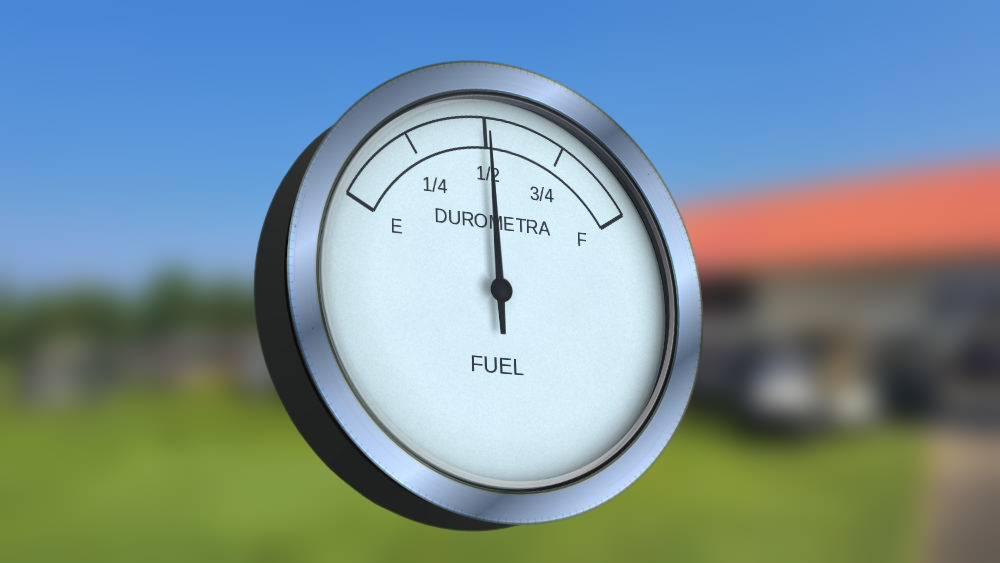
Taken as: 0.5
